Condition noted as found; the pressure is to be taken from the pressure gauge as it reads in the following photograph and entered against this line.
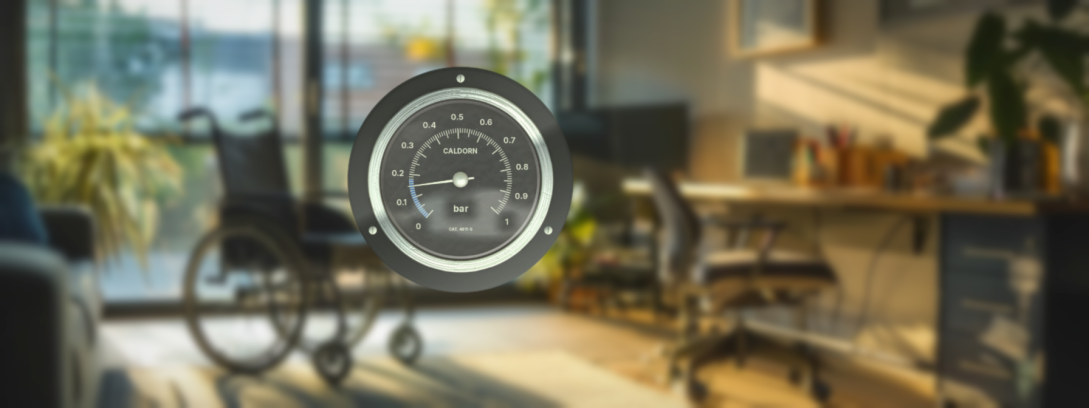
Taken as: 0.15 bar
